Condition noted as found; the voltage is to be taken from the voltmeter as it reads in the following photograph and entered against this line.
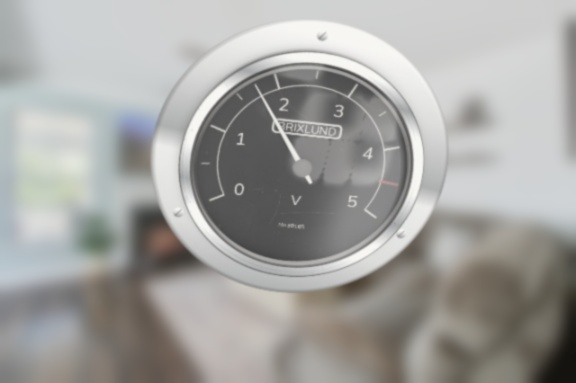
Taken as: 1.75 V
